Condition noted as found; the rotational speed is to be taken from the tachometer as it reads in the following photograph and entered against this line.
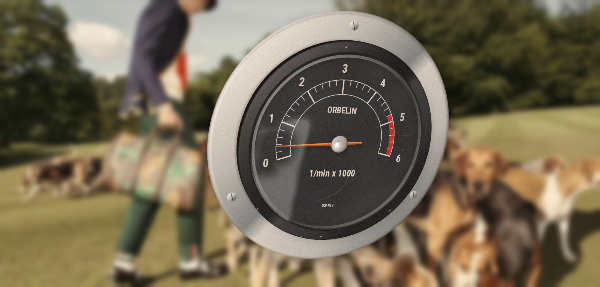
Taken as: 400 rpm
